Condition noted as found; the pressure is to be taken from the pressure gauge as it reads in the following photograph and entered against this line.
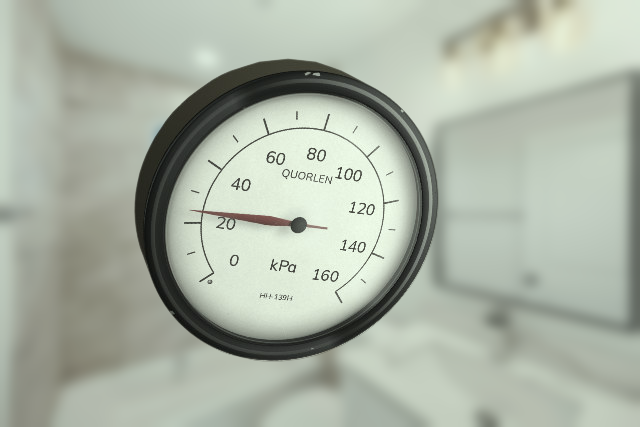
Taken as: 25 kPa
